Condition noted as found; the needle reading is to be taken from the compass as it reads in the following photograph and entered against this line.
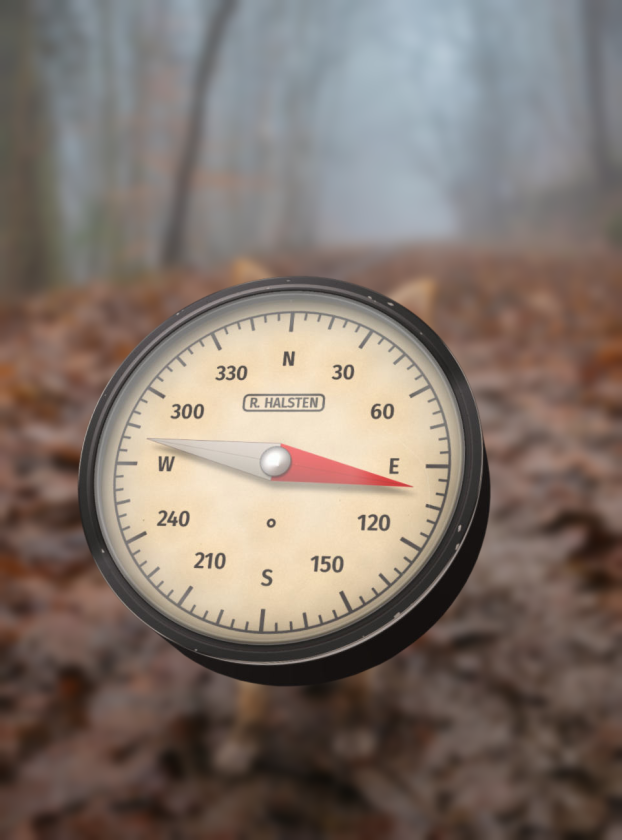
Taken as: 100 °
